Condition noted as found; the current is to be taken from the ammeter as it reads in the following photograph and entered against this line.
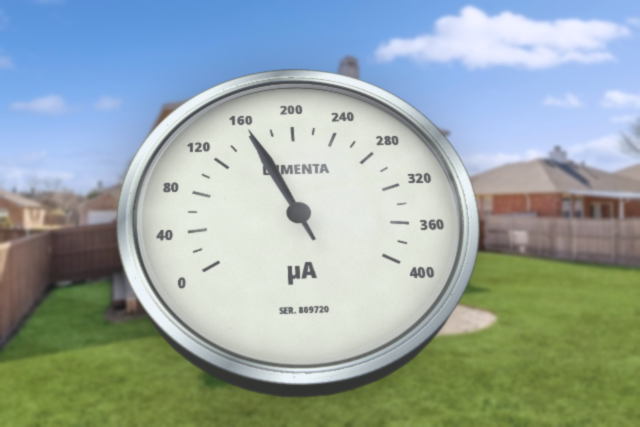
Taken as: 160 µA
